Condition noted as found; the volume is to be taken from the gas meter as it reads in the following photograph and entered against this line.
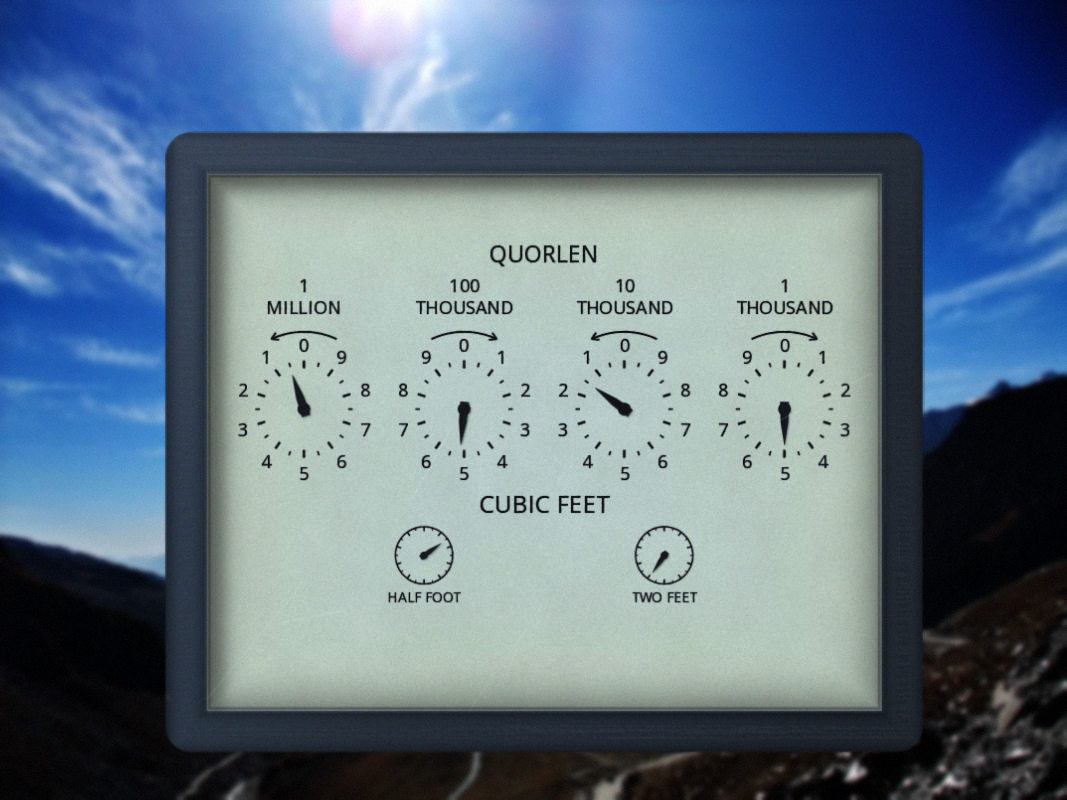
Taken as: 51500 ft³
